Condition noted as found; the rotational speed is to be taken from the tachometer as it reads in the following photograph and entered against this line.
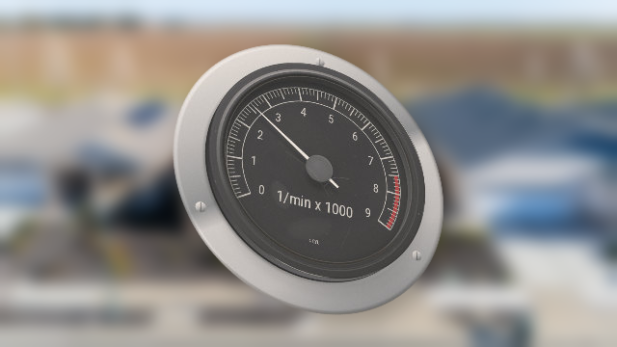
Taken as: 2500 rpm
